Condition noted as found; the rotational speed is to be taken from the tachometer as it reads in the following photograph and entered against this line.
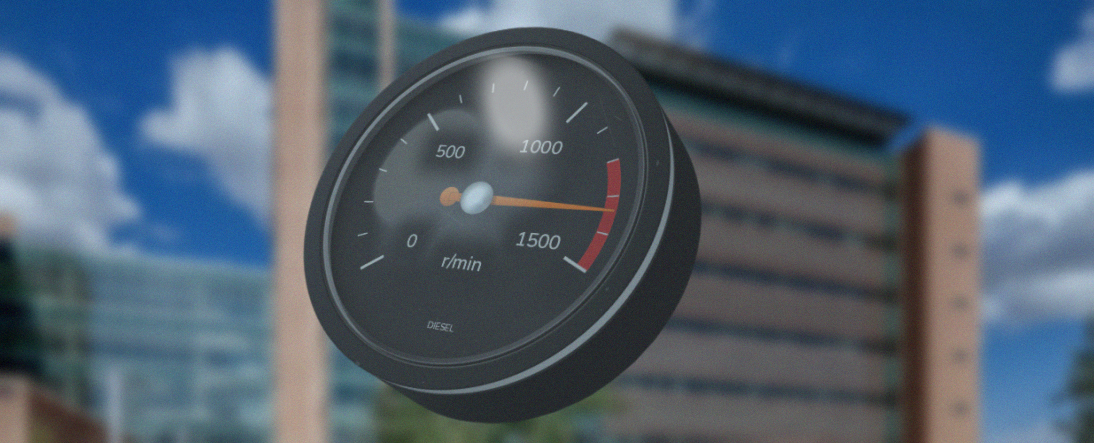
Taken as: 1350 rpm
